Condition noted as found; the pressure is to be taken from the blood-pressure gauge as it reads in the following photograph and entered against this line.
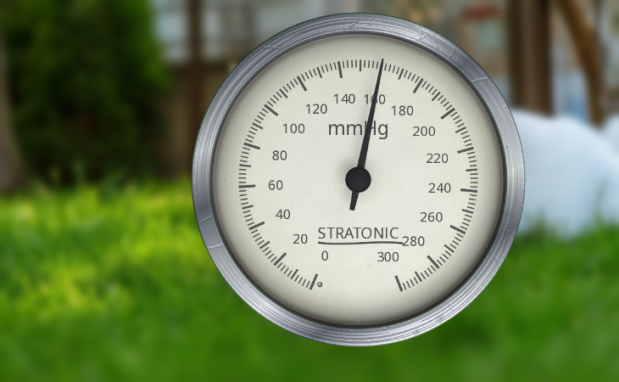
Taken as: 160 mmHg
